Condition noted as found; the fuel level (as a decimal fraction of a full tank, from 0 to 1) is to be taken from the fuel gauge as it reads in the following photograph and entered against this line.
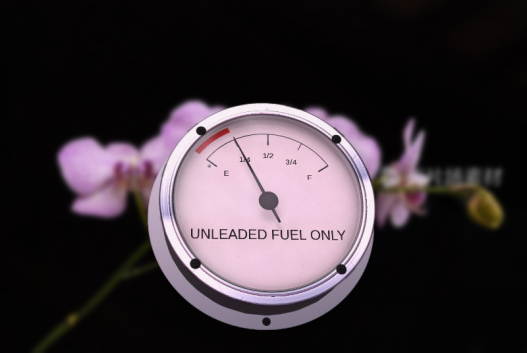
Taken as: 0.25
